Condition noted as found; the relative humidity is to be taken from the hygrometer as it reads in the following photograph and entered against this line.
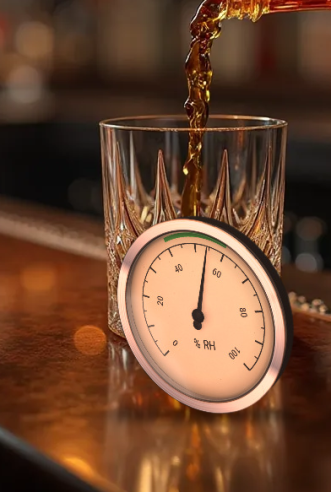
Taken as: 55 %
